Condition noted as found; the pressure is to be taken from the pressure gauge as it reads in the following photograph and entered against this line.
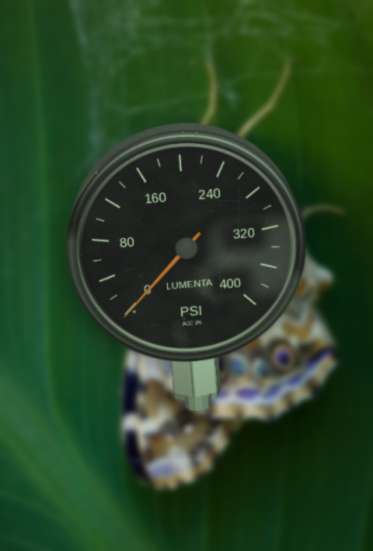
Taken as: 0 psi
